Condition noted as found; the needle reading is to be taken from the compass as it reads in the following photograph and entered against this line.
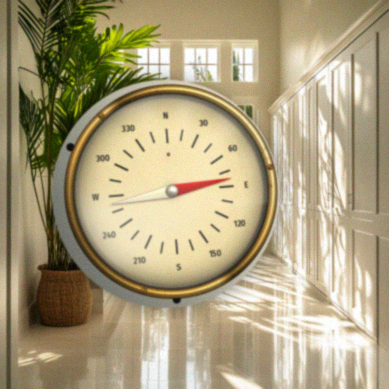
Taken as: 82.5 °
